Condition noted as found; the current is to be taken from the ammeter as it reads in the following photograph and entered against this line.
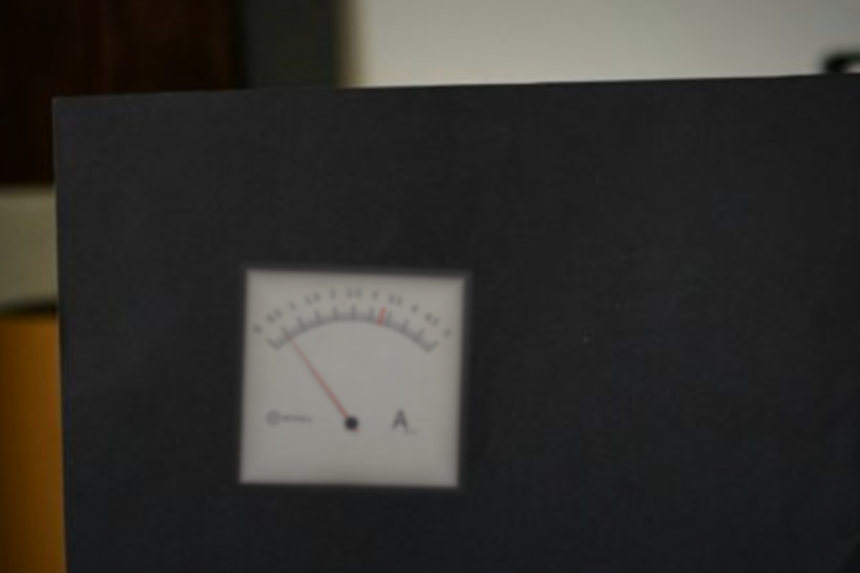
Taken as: 0.5 A
